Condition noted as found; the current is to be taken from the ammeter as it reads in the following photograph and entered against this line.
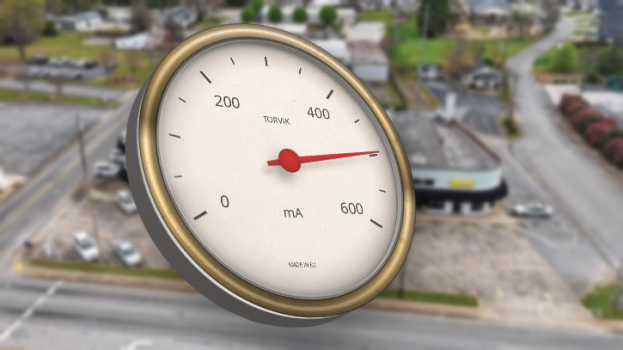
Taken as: 500 mA
